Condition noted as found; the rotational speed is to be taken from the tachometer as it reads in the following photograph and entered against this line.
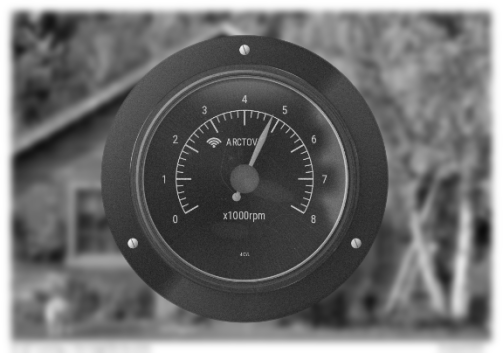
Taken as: 4800 rpm
